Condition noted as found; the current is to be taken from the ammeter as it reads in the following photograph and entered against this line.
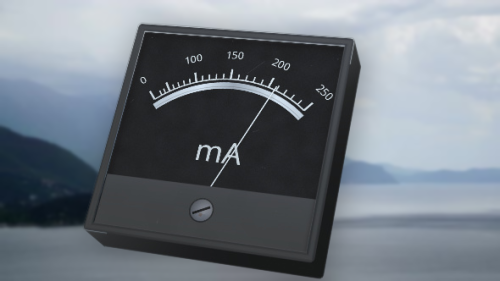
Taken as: 210 mA
